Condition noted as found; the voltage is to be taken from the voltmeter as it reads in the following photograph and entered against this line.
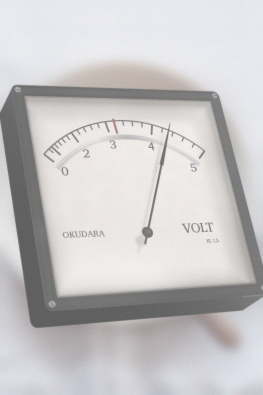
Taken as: 4.3 V
